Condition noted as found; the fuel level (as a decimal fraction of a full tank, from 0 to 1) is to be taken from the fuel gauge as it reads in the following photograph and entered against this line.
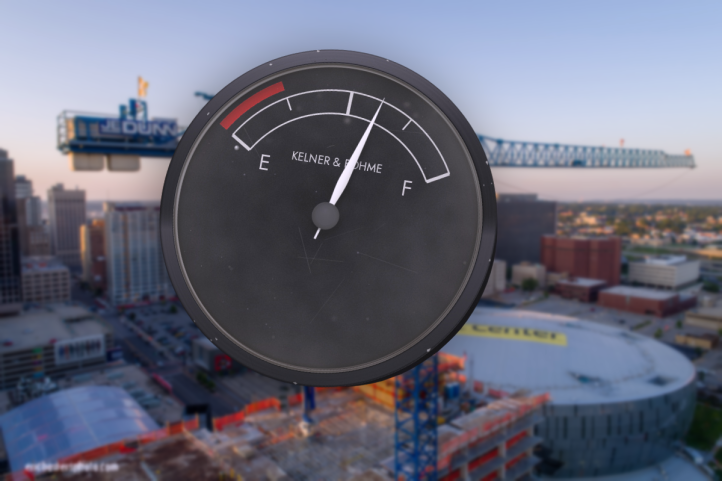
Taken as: 0.625
